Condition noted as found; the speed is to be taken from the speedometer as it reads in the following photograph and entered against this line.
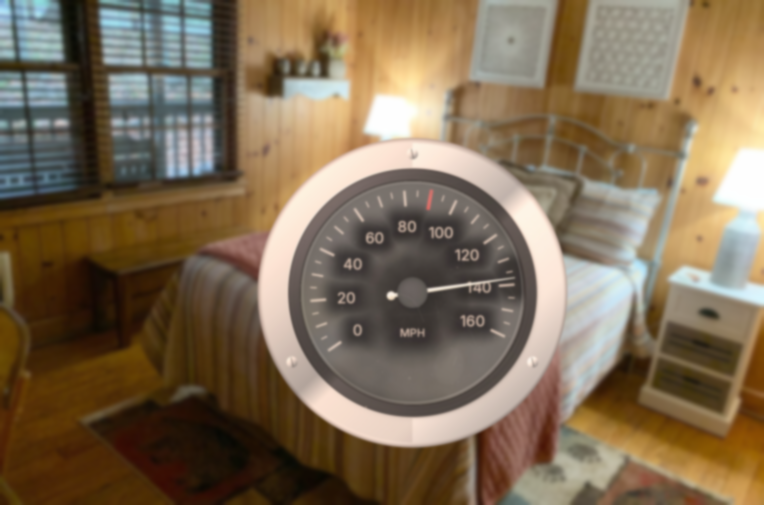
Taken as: 137.5 mph
